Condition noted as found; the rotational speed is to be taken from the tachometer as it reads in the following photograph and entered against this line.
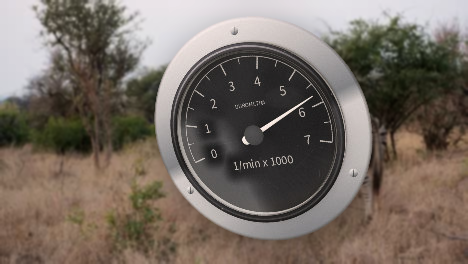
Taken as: 5750 rpm
